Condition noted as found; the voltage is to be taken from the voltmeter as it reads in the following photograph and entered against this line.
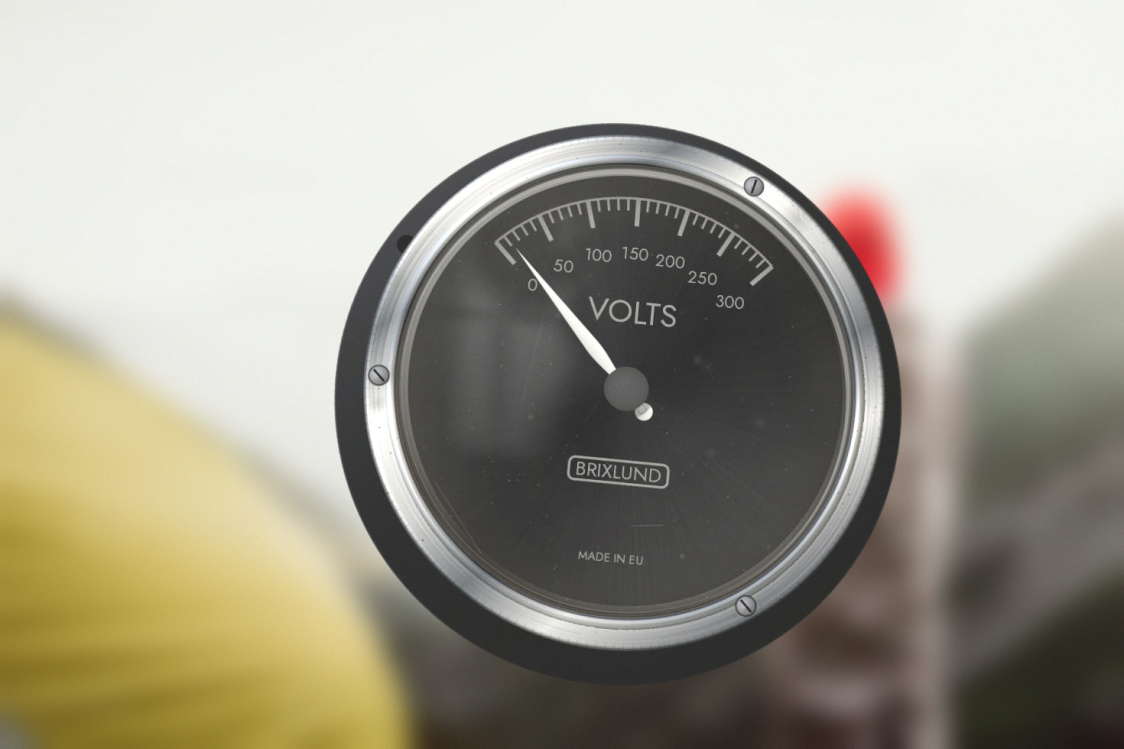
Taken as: 10 V
